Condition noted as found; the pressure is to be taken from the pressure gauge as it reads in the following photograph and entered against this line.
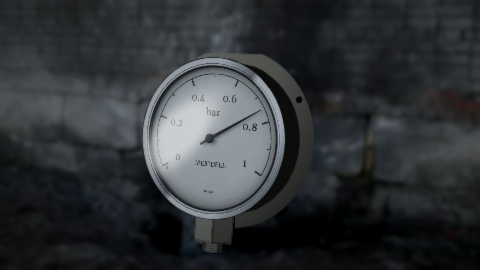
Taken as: 0.75 bar
